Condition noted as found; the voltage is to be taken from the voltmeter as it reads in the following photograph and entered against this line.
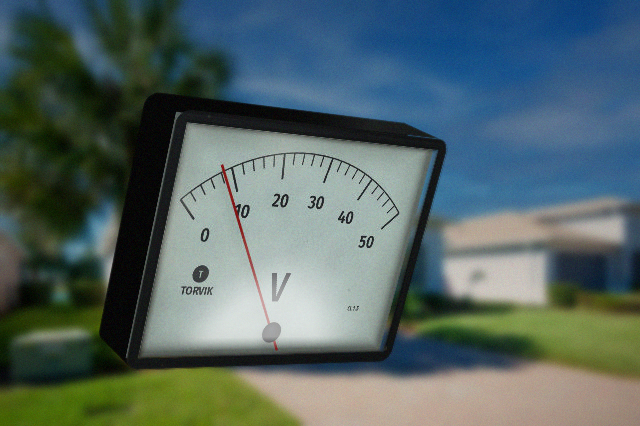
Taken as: 8 V
